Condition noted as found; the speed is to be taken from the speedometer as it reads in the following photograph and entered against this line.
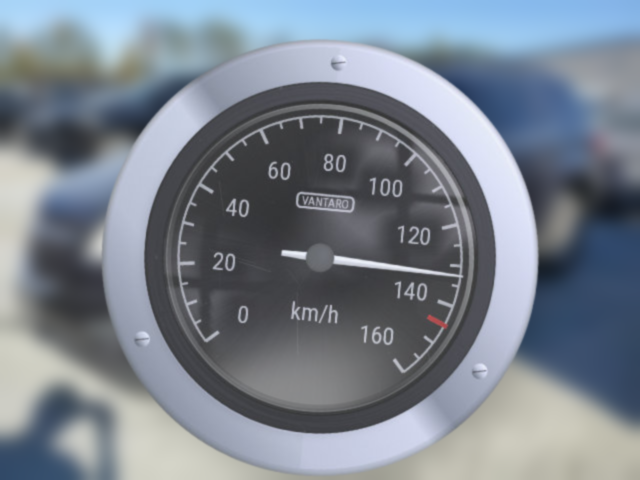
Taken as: 132.5 km/h
